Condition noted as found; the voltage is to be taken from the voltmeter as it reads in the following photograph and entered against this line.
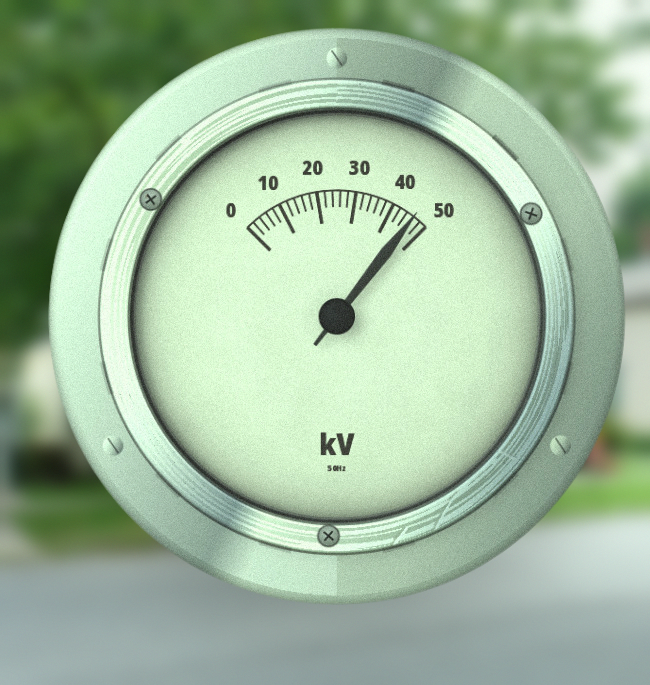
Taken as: 46 kV
